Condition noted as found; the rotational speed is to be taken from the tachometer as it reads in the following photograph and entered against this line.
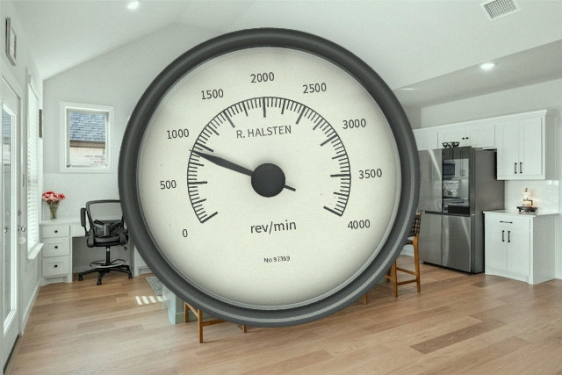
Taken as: 900 rpm
